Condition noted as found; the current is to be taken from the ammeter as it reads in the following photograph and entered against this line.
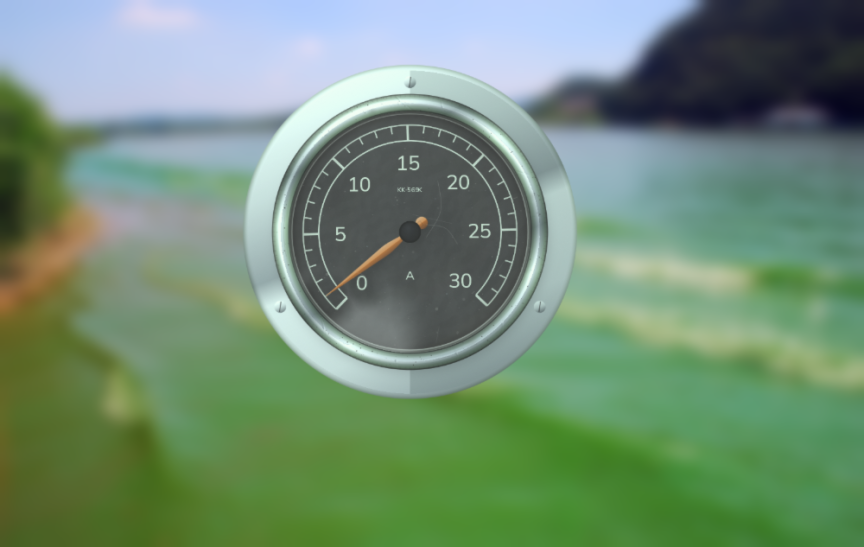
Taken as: 1 A
